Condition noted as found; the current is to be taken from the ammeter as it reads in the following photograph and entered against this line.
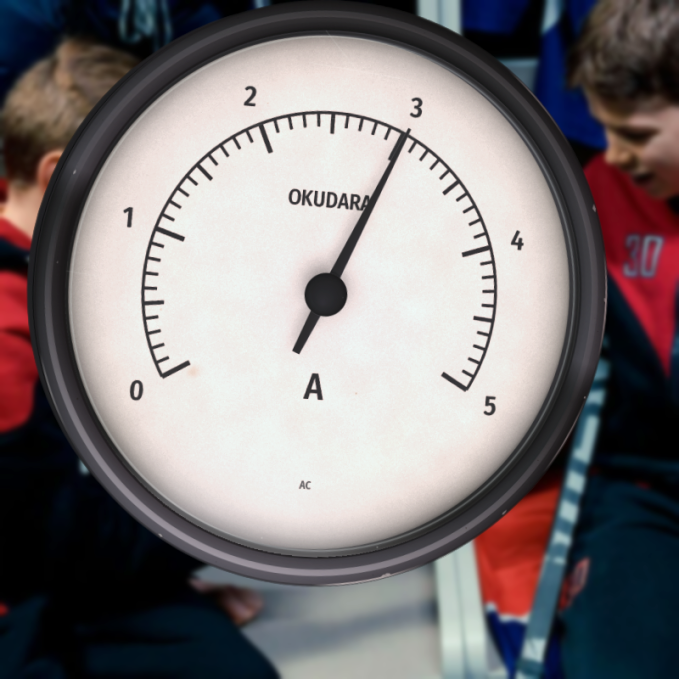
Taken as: 3 A
